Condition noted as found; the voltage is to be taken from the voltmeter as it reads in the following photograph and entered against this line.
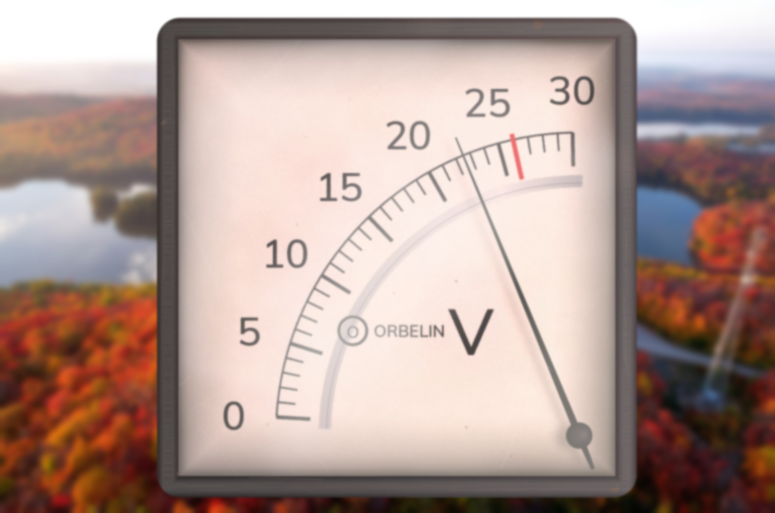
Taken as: 22.5 V
